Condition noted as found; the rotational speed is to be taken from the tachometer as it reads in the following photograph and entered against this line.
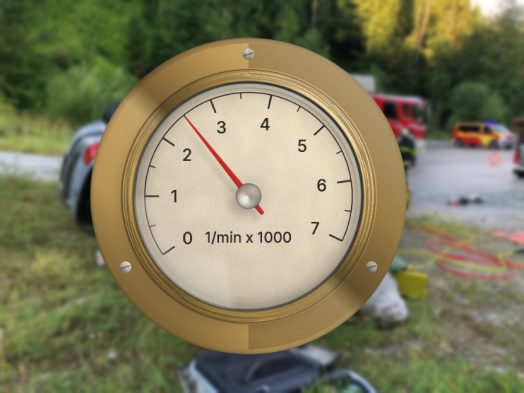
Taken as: 2500 rpm
